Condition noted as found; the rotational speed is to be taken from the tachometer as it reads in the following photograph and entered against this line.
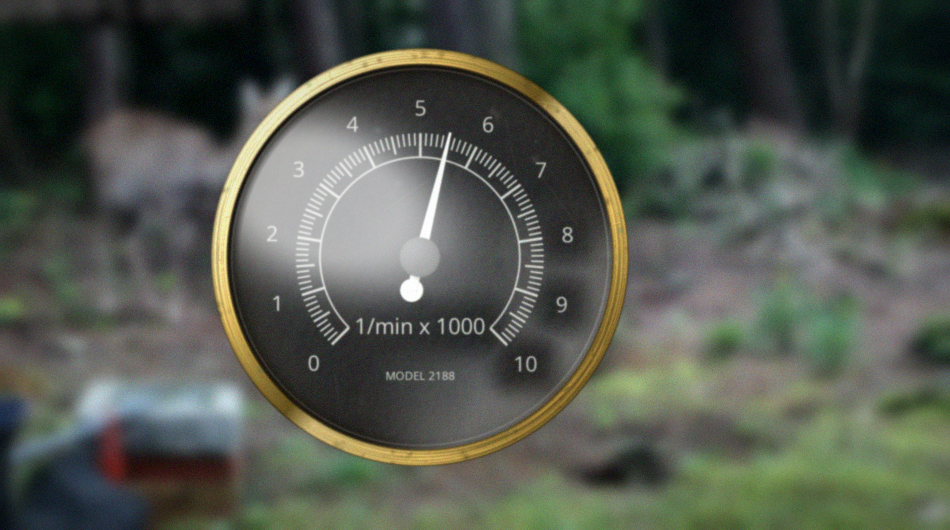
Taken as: 5500 rpm
